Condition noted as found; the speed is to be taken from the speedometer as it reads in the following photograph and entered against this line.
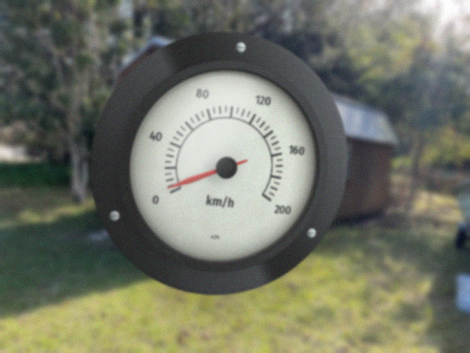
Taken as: 5 km/h
